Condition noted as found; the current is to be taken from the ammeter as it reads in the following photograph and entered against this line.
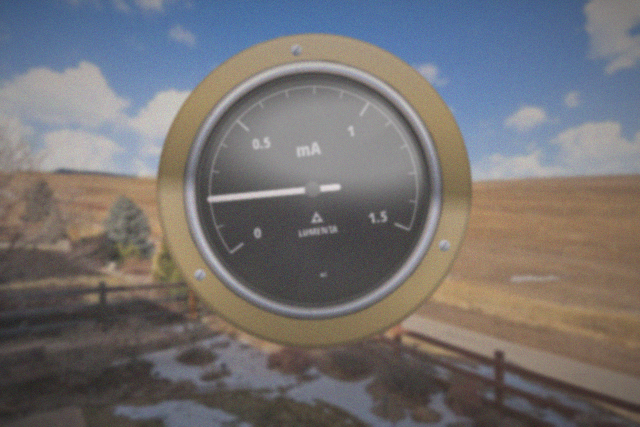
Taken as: 0.2 mA
